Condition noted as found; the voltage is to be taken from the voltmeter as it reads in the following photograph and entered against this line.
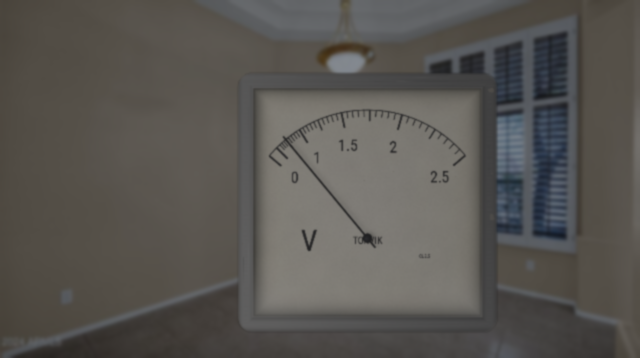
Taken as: 0.75 V
